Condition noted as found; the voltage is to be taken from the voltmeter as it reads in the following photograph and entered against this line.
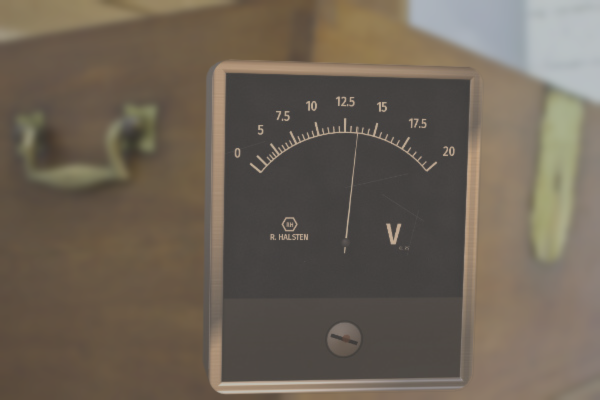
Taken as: 13.5 V
